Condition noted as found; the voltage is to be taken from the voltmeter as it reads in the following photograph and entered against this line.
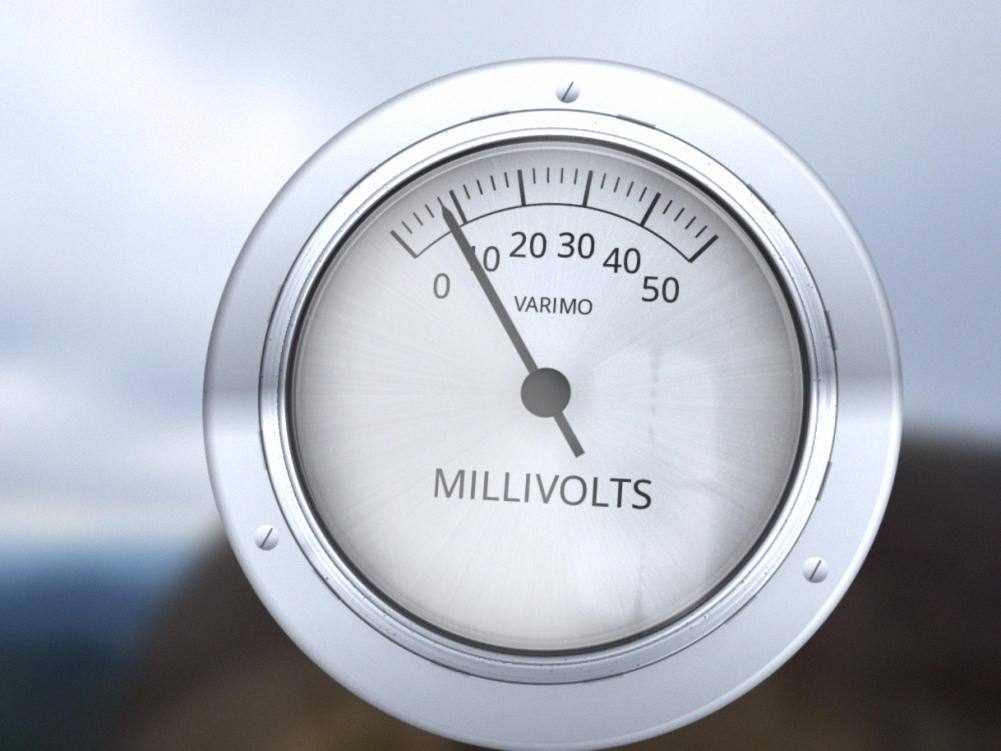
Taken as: 8 mV
